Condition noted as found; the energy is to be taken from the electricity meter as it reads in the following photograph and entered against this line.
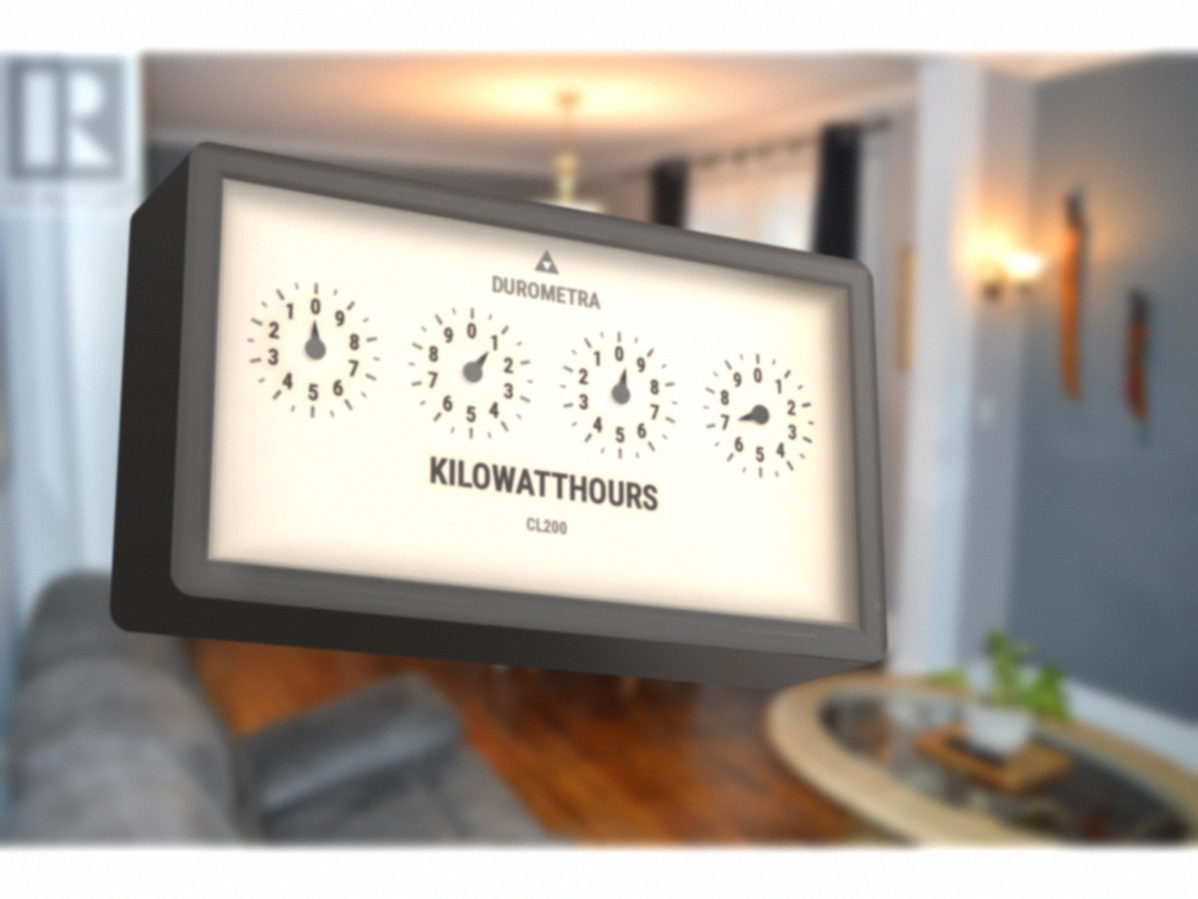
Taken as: 97 kWh
